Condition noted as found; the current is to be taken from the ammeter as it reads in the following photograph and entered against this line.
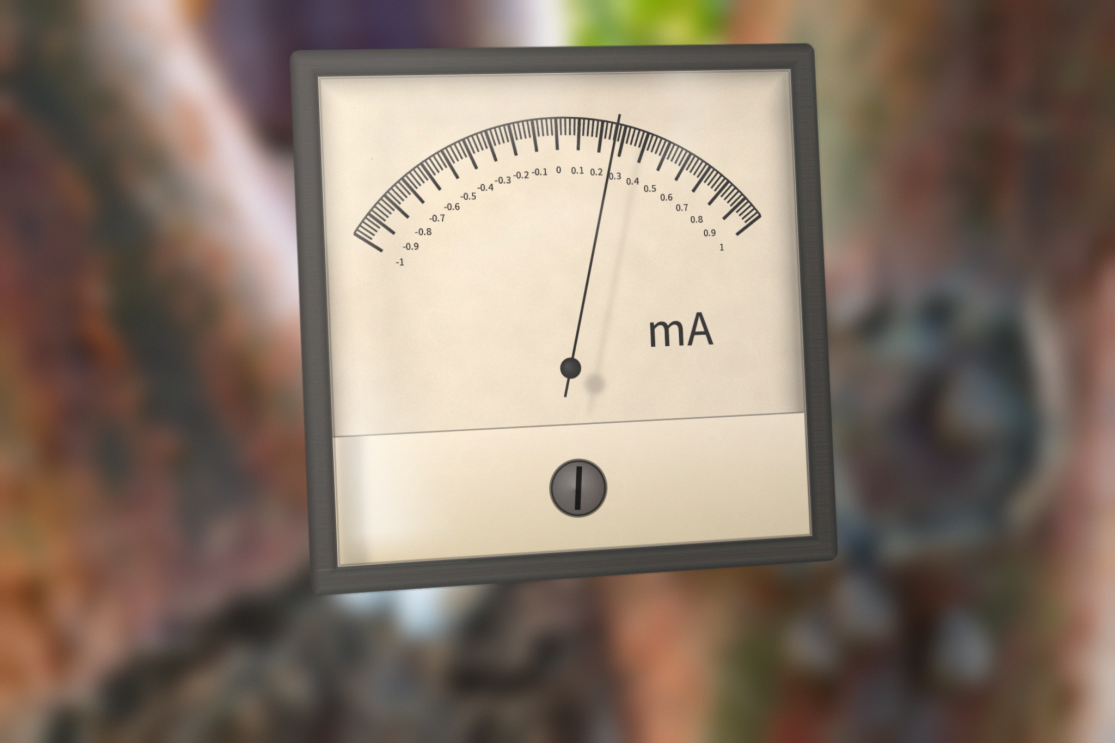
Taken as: 0.26 mA
